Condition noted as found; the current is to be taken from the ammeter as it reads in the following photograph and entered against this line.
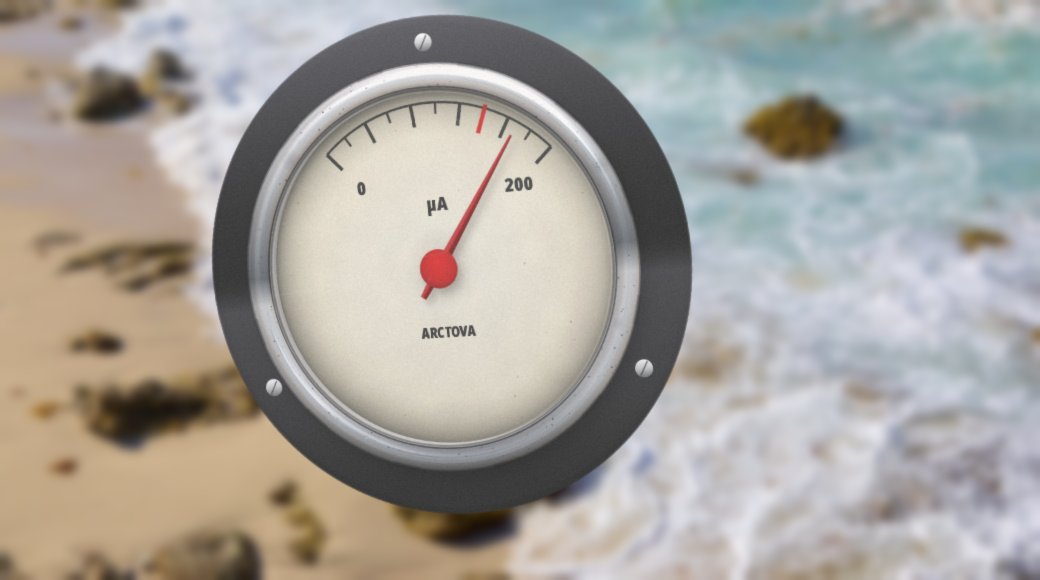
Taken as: 170 µA
